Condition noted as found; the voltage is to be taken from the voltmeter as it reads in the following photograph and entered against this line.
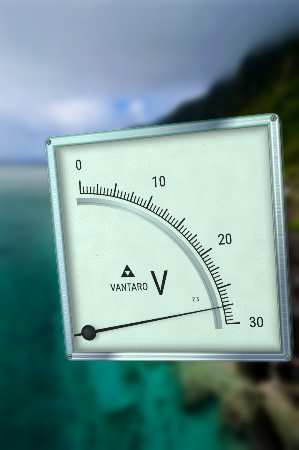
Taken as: 27.5 V
